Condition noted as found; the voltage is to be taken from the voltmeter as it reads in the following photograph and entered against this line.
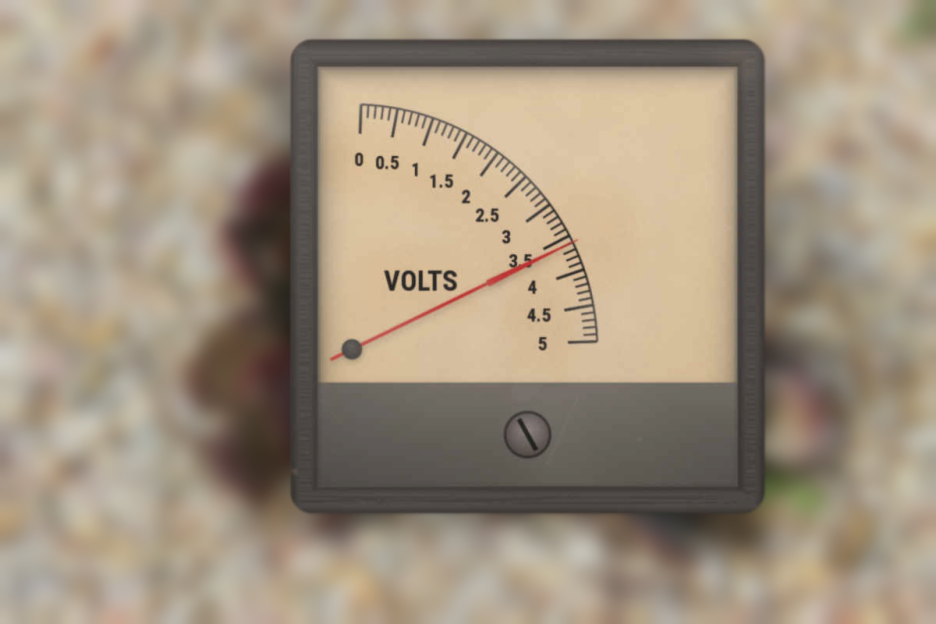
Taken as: 3.6 V
